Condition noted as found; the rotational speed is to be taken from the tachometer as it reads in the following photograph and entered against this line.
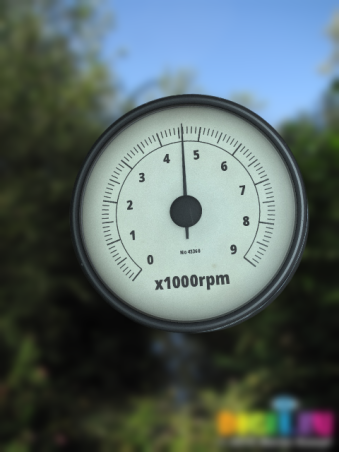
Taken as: 4600 rpm
